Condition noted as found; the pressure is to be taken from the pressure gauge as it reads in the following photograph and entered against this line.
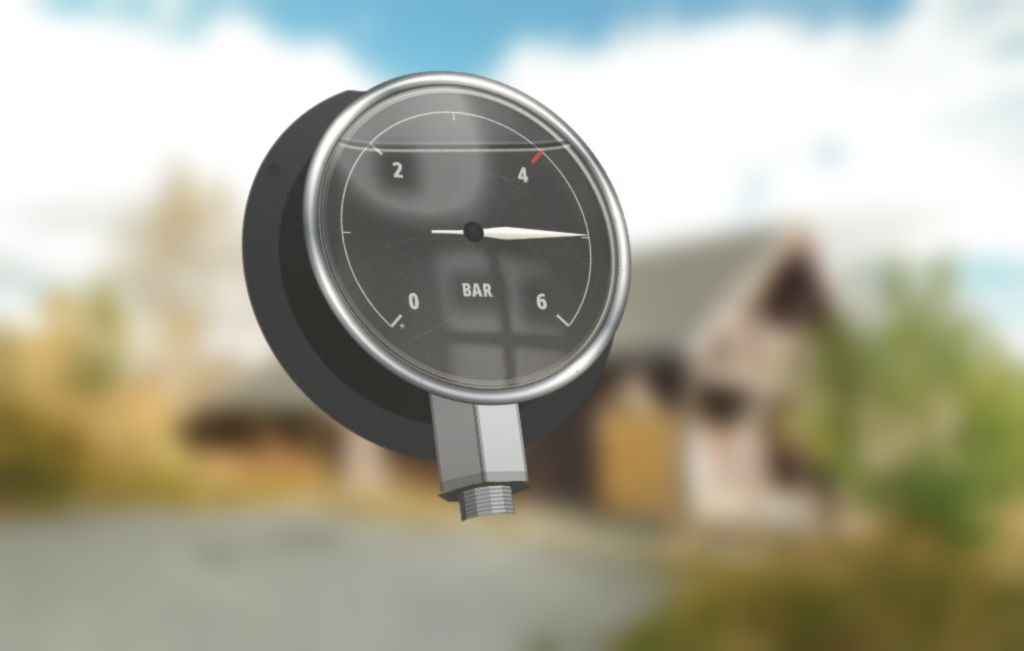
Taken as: 5 bar
